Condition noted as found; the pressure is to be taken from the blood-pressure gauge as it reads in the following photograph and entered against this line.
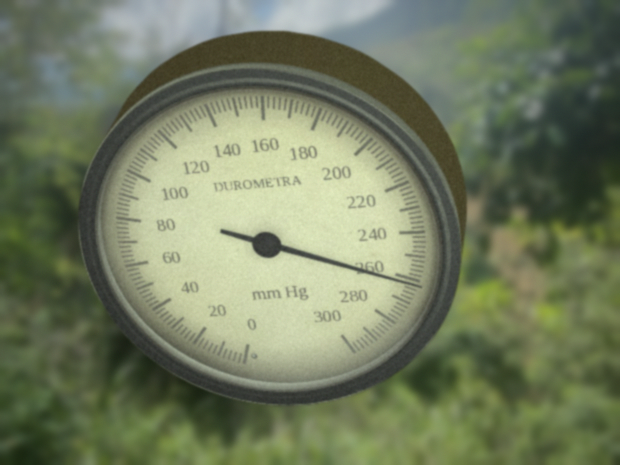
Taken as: 260 mmHg
